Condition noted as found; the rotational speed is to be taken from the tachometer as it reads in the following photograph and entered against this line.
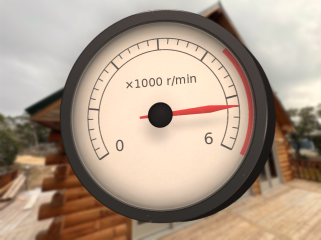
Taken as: 5200 rpm
